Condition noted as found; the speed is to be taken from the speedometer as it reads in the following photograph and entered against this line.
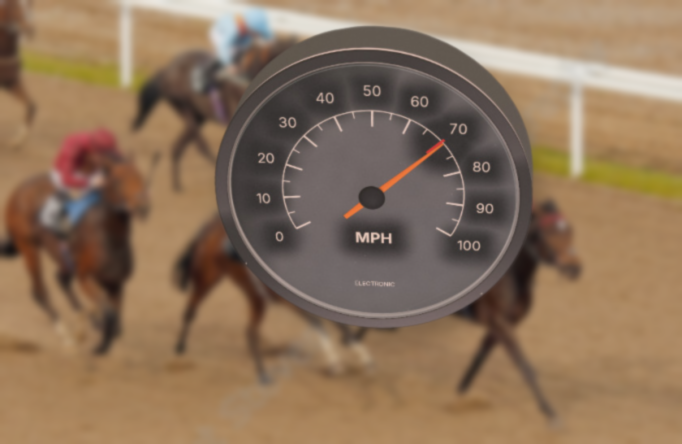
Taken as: 70 mph
